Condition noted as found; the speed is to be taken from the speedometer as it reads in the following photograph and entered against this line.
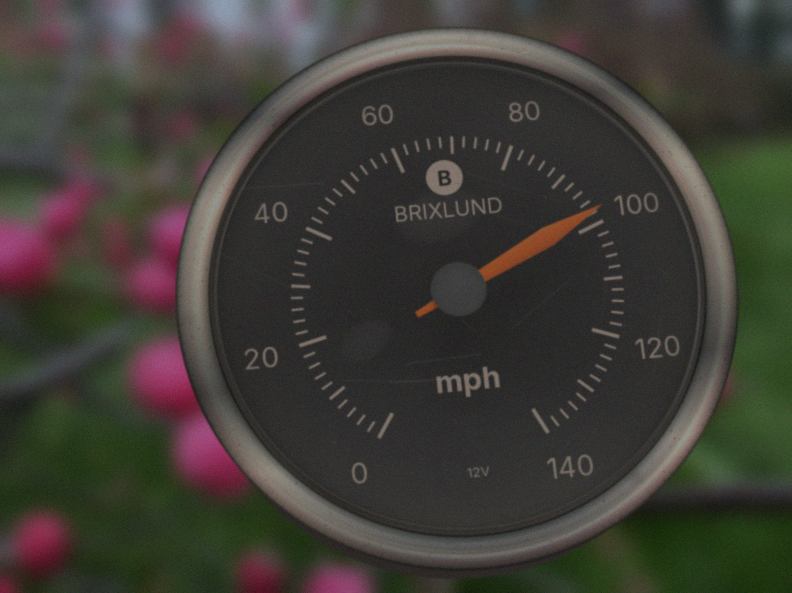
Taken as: 98 mph
